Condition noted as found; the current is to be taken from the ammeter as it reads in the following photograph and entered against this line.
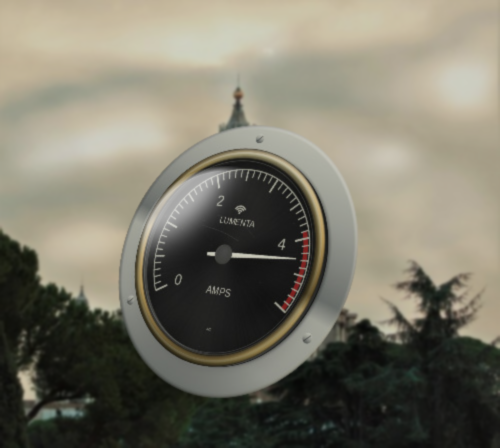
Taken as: 4.3 A
